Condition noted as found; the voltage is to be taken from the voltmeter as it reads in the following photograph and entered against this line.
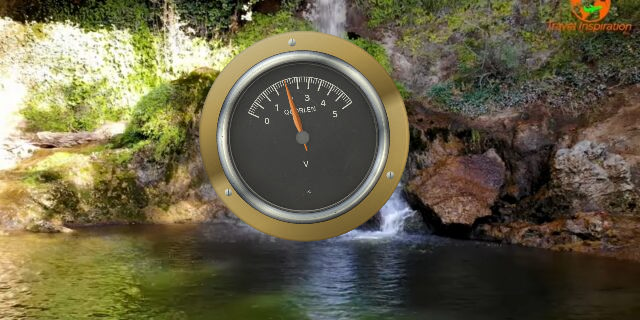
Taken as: 2 V
